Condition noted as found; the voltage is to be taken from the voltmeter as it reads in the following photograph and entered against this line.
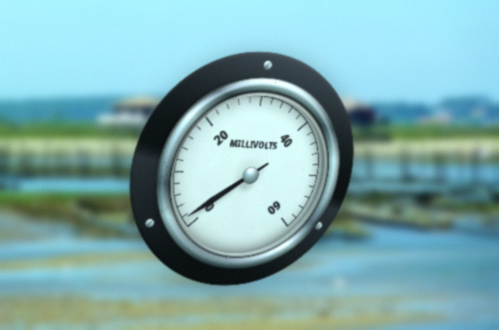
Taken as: 2 mV
